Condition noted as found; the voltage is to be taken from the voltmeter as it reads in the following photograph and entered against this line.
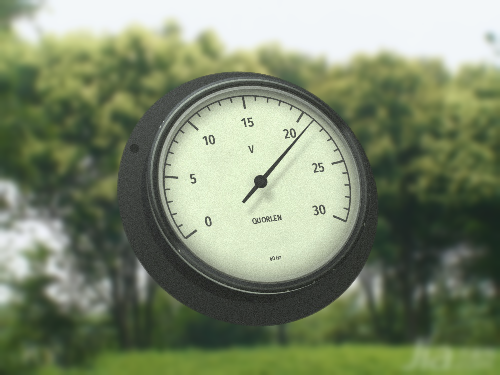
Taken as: 21 V
